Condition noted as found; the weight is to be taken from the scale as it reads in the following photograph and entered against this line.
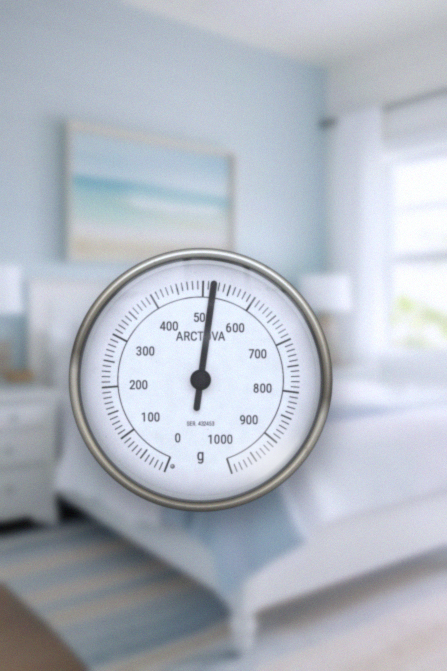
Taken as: 520 g
